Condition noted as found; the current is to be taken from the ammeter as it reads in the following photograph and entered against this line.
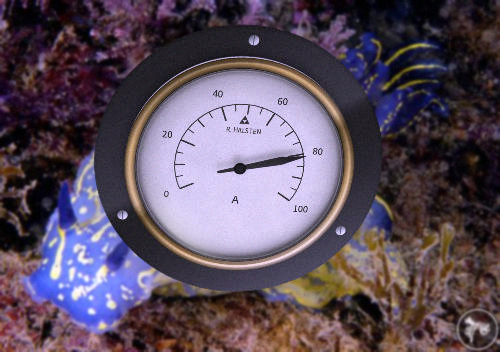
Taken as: 80 A
